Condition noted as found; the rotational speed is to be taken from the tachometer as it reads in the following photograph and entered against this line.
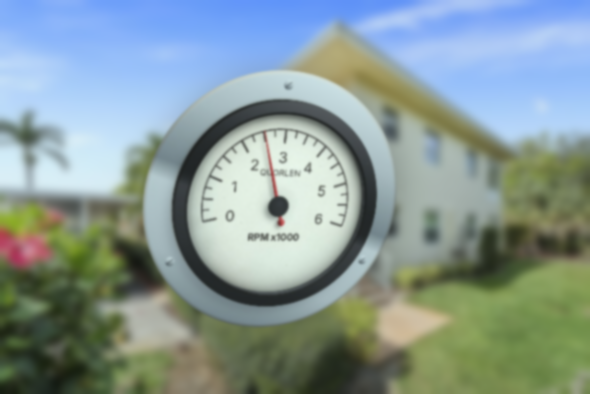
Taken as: 2500 rpm
